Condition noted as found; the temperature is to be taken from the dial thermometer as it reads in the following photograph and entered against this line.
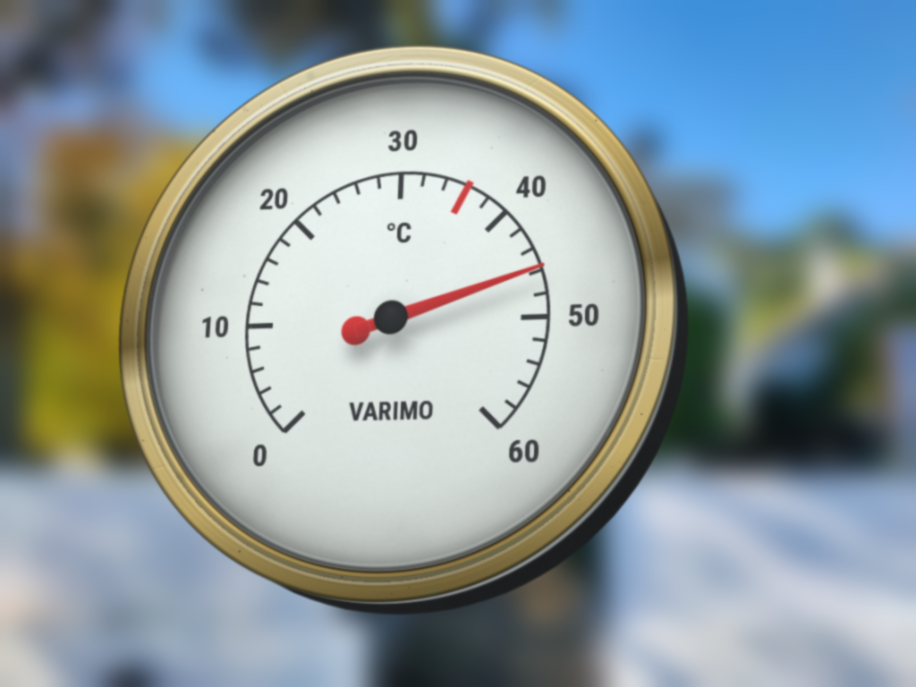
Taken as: 46 °C
